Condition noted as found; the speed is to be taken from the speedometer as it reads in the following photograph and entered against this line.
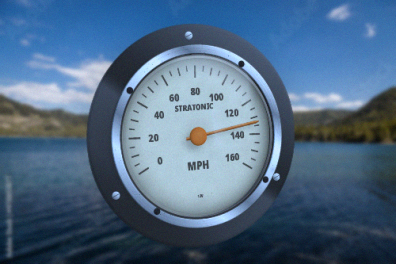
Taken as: 132.5 mph
